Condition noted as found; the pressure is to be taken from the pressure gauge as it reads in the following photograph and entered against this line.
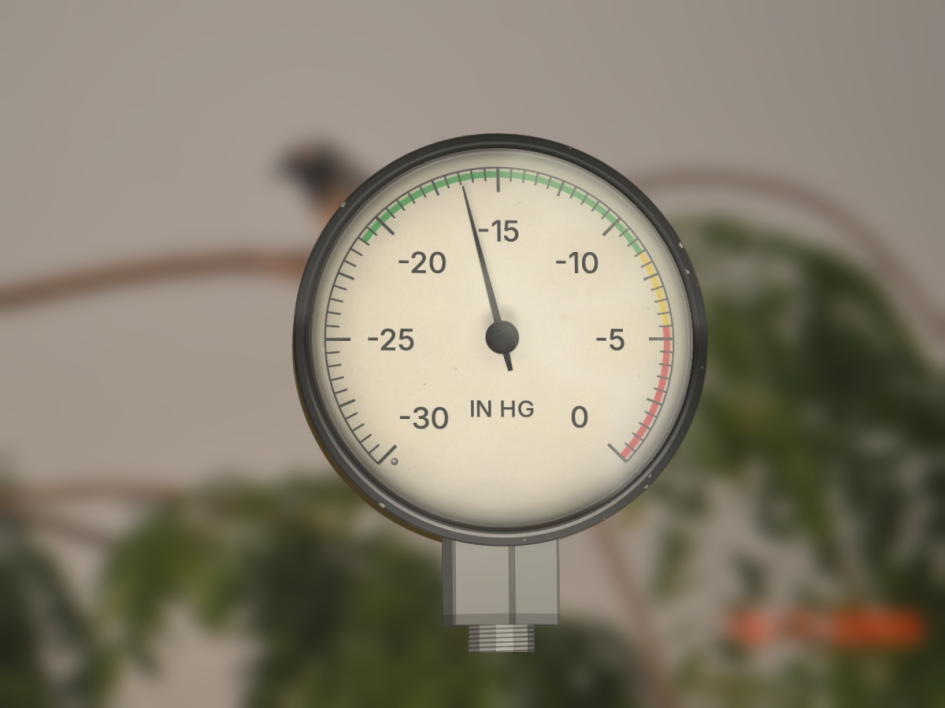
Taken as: -16.5 inHg
